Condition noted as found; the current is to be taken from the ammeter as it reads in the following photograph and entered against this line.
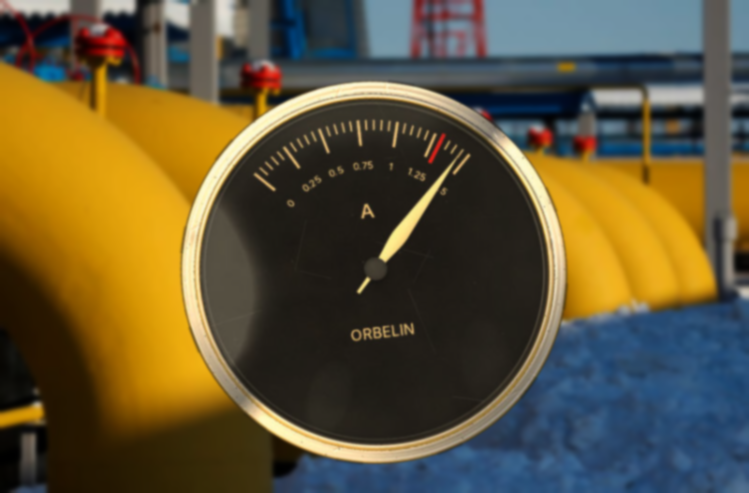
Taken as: 1.45 A
